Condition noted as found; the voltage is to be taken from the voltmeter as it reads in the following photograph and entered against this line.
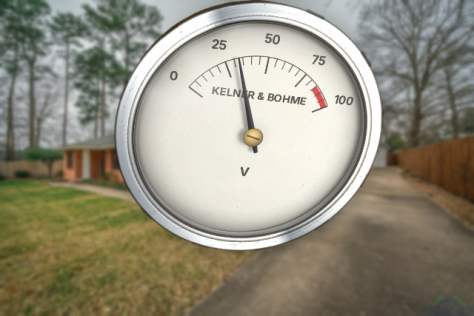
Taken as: 32.5 V
